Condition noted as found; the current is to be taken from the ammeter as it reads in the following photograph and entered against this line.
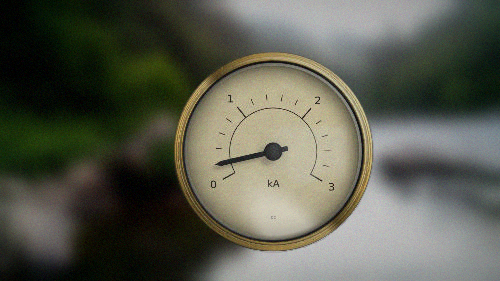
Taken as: 0.2 kA
